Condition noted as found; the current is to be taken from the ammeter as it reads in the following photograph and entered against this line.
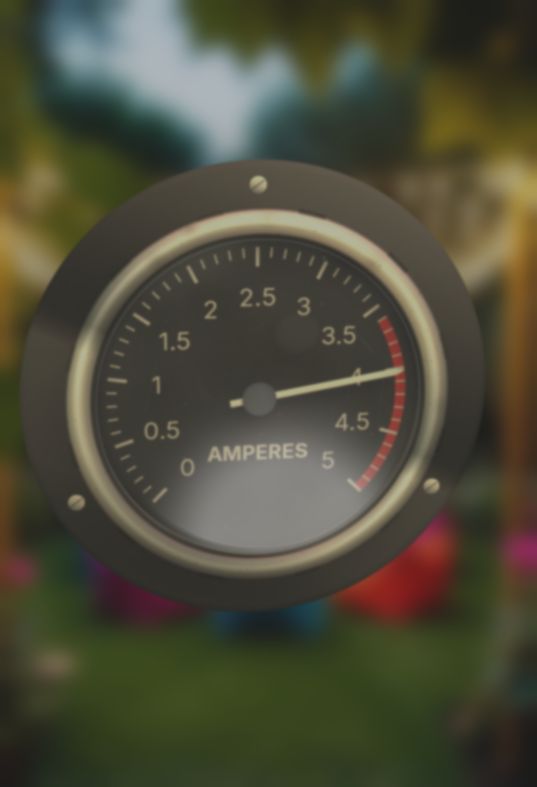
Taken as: 4 A
